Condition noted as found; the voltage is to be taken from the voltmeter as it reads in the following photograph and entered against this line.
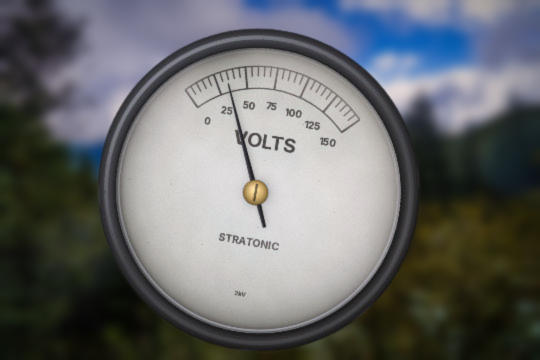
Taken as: 35 V
